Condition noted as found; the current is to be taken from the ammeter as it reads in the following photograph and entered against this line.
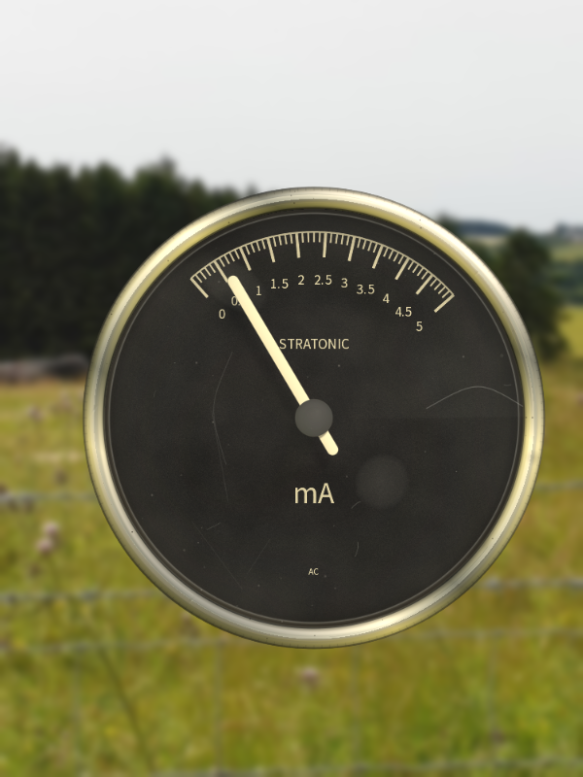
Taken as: 0.6 mA
